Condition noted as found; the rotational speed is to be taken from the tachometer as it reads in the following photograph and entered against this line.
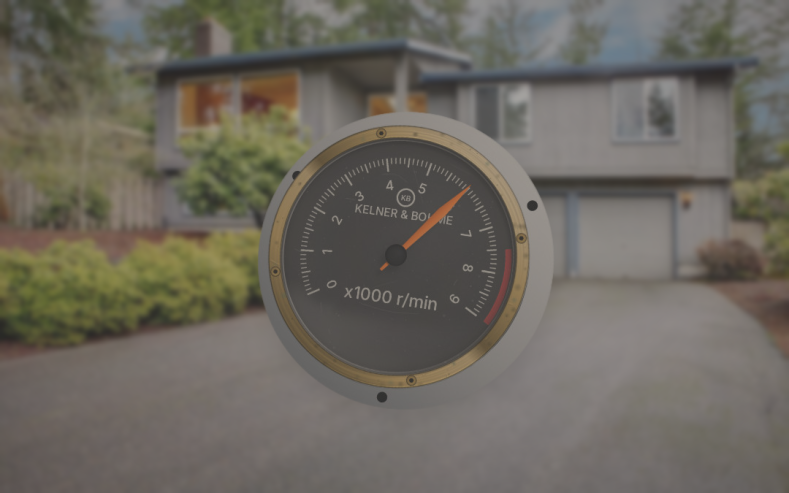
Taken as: 6000 rpm
